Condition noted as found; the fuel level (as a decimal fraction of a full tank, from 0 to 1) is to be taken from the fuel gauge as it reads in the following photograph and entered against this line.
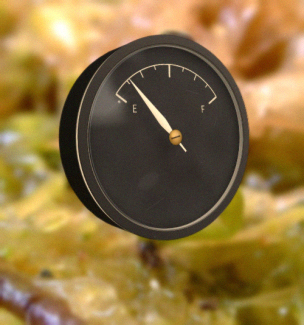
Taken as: 0.125
